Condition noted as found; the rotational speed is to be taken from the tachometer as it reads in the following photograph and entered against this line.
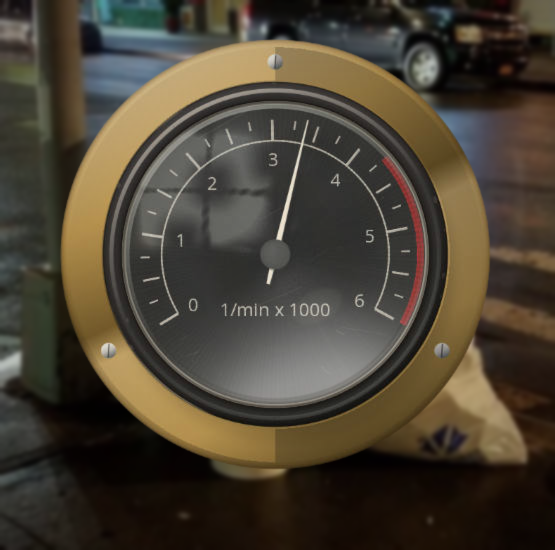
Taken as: 3375 rpm
